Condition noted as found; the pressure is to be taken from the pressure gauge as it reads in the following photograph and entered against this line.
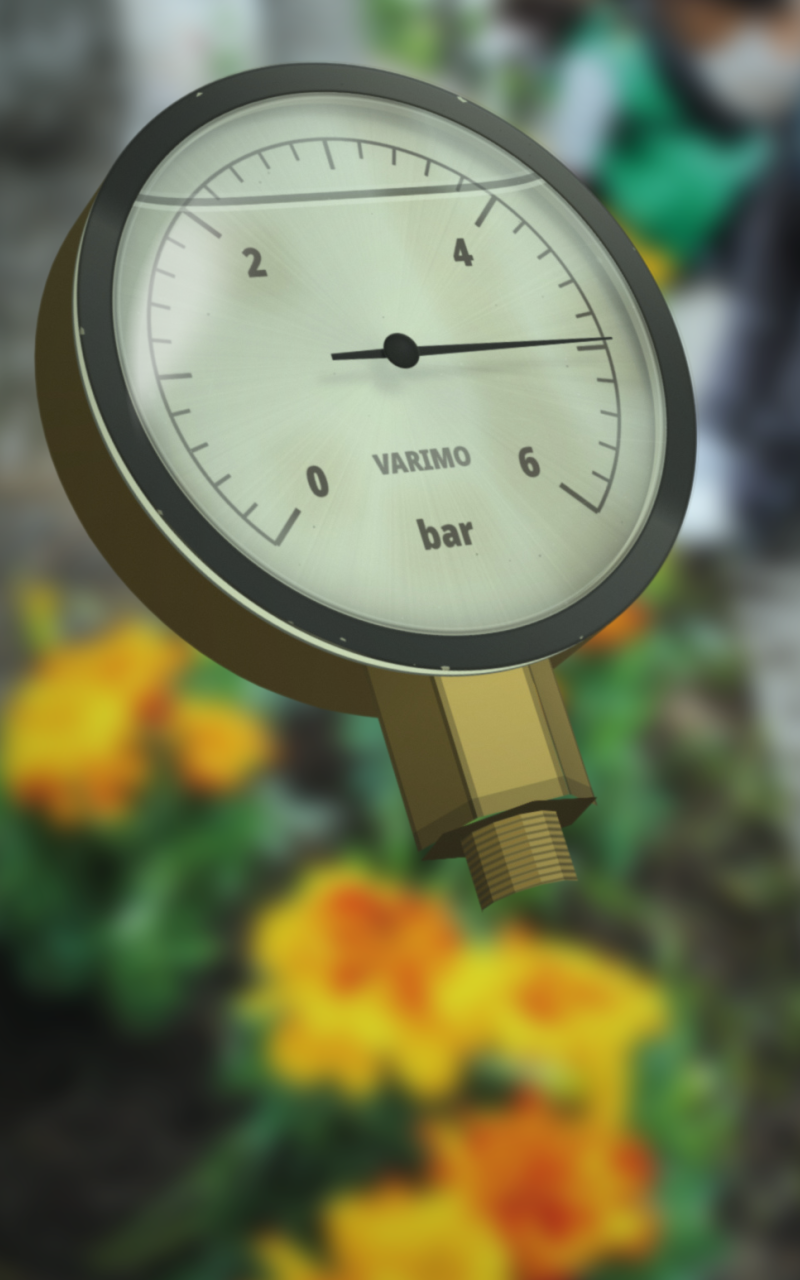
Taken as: 5 bar
